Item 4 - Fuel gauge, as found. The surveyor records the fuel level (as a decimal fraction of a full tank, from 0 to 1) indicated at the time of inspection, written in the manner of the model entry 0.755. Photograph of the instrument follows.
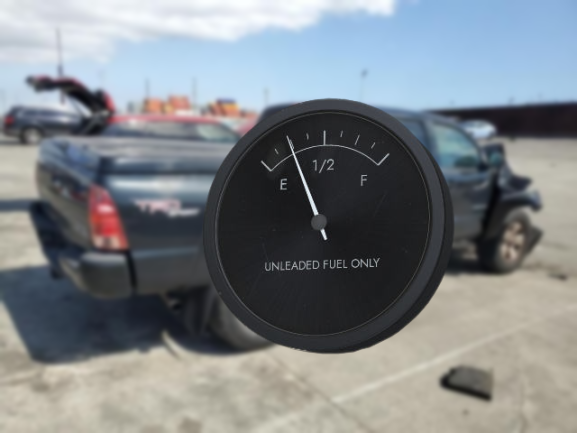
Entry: 0.25
